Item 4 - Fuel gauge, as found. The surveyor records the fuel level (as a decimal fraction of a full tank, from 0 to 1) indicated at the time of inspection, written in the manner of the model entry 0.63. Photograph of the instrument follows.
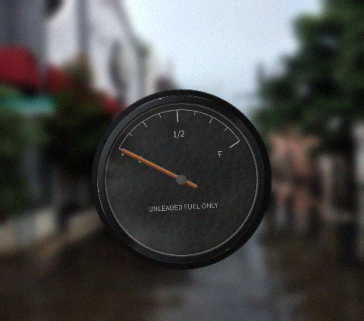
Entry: 0
